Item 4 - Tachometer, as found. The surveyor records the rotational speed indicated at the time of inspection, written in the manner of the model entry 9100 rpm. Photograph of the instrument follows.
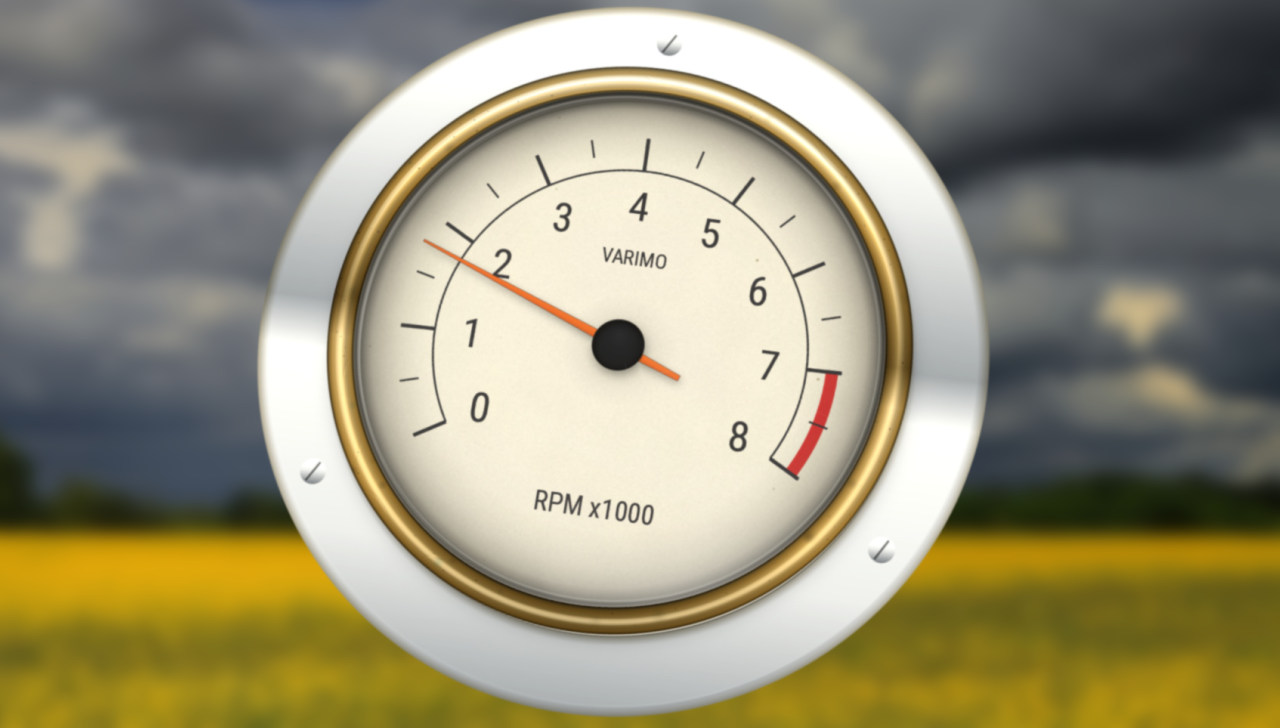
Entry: 1750 rpm
